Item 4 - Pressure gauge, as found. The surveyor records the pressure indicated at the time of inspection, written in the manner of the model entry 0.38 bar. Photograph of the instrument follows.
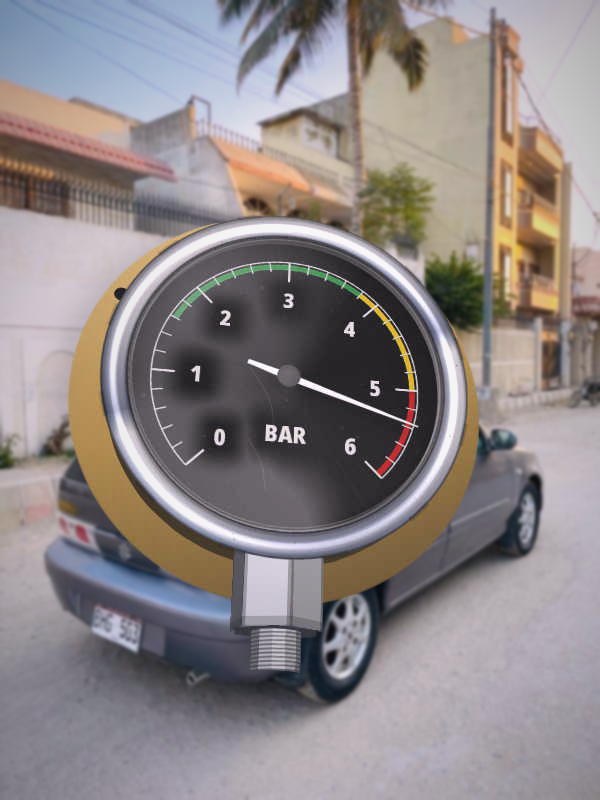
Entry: 5.4 bar
